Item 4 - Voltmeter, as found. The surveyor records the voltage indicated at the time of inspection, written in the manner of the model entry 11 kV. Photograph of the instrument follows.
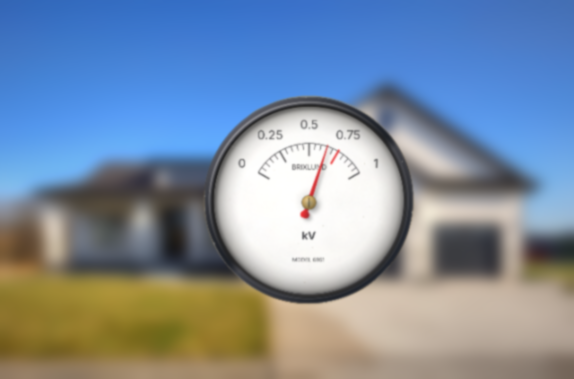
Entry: 0.65 kV
